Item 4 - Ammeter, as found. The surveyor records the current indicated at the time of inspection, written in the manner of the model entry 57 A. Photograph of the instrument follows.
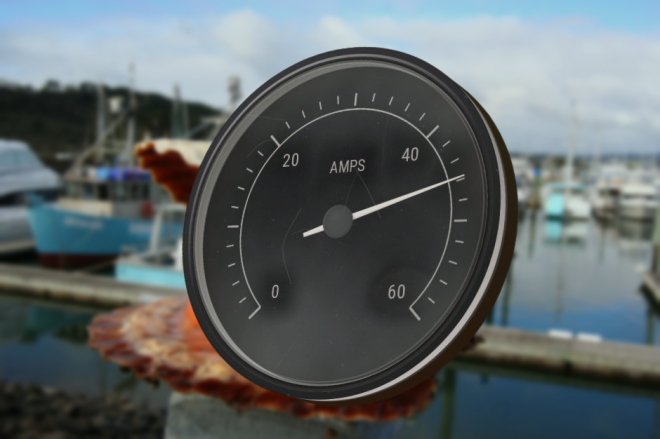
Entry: 46 A
